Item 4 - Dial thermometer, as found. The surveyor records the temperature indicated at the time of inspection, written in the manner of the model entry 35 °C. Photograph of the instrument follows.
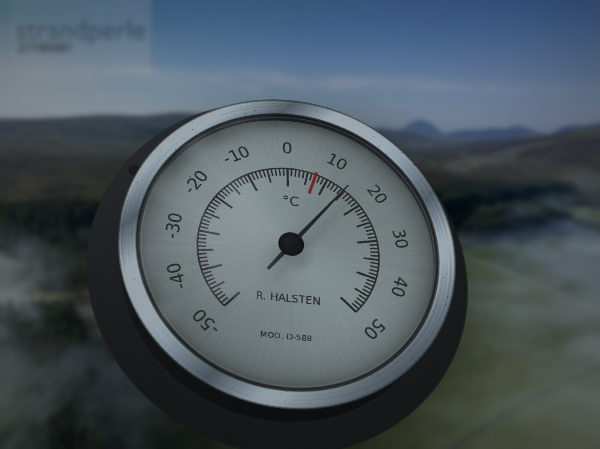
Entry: 15 °C
